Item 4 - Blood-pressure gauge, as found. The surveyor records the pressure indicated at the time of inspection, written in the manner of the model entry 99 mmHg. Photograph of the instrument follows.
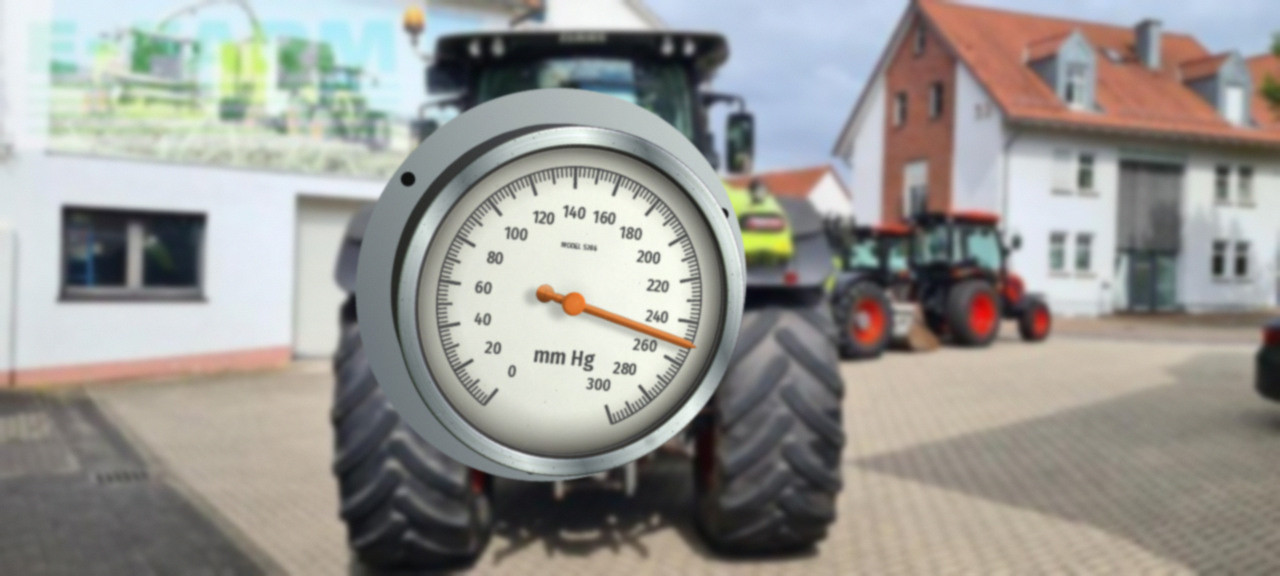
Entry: 250 mmHg
